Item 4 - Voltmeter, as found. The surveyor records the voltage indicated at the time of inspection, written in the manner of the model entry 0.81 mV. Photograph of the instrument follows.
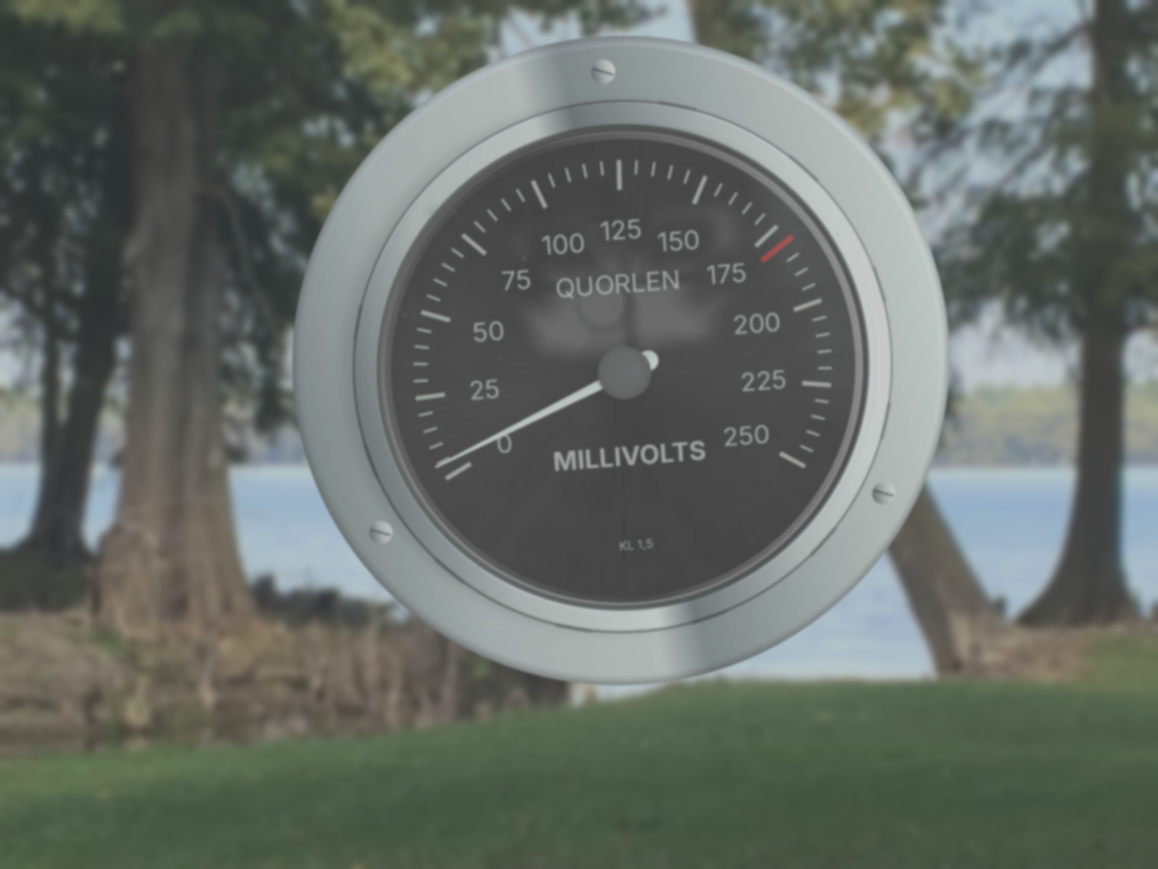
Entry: 5 mV
